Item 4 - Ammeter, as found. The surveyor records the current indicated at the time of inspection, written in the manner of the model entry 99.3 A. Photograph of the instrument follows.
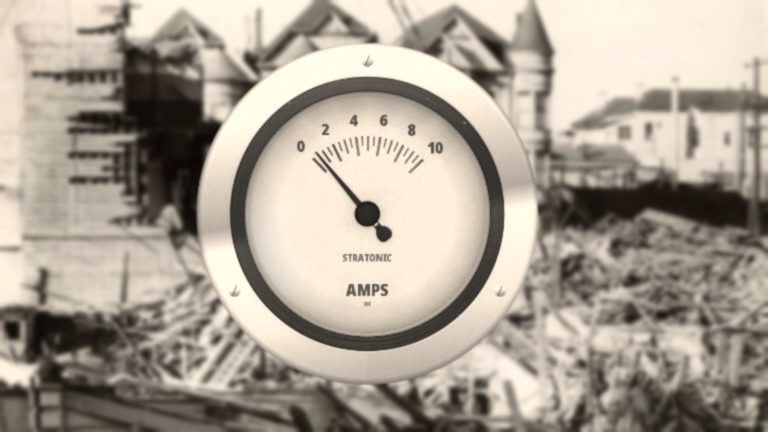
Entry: 0.5 A
